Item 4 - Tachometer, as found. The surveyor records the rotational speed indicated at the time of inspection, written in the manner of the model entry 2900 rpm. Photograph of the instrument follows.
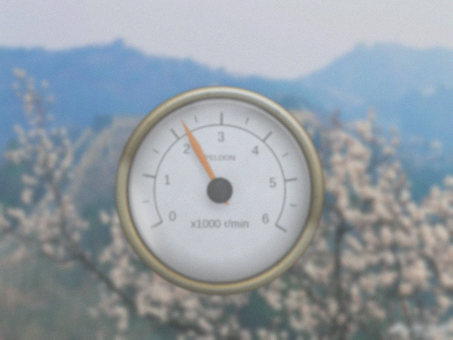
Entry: 2250 rpm
